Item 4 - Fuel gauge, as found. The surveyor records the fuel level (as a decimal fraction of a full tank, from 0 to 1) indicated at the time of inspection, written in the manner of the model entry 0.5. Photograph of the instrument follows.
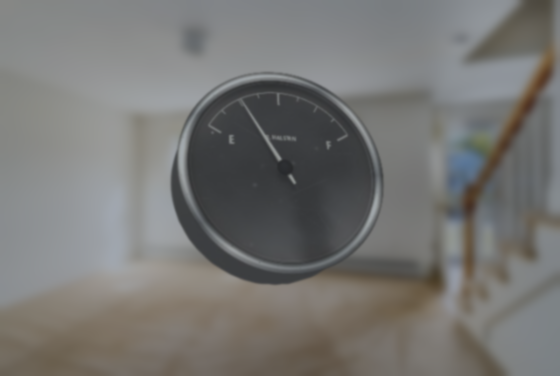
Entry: 0.25
